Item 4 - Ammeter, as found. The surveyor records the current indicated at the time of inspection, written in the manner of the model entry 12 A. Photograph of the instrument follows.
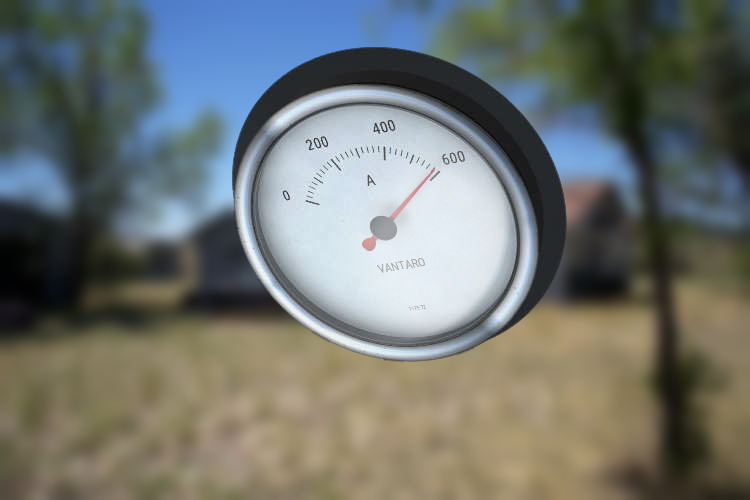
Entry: 580 A
